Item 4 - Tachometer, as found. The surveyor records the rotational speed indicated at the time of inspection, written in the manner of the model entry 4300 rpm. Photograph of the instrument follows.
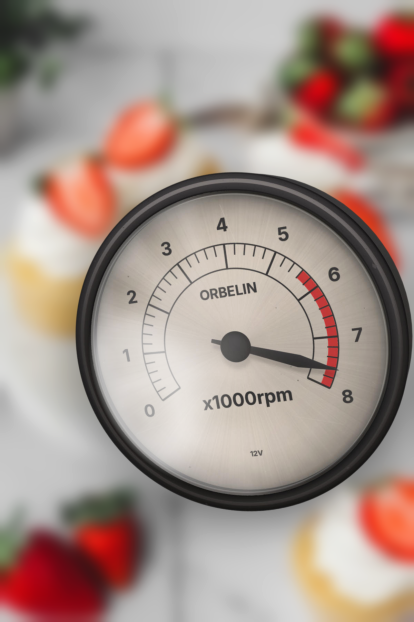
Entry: 7600 rpm
